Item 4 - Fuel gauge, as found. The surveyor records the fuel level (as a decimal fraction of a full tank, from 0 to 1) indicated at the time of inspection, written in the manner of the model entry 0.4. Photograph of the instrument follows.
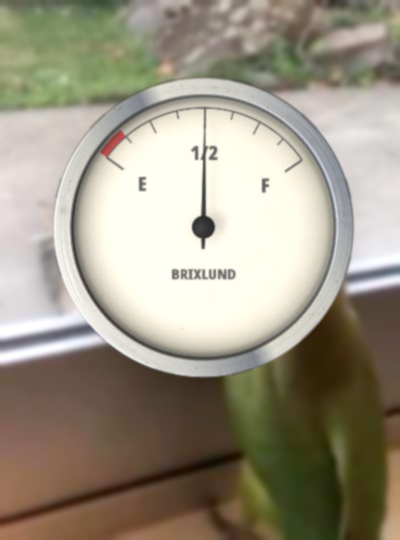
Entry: 0.5
